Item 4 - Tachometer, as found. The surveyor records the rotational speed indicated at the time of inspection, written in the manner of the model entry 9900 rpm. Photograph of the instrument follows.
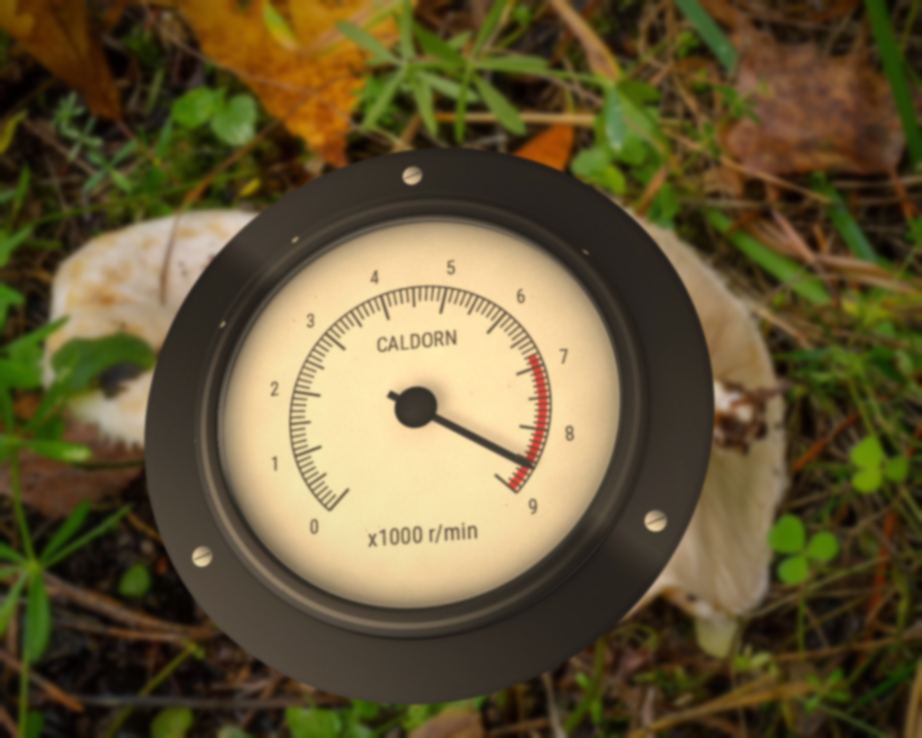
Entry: 8600 rpm
